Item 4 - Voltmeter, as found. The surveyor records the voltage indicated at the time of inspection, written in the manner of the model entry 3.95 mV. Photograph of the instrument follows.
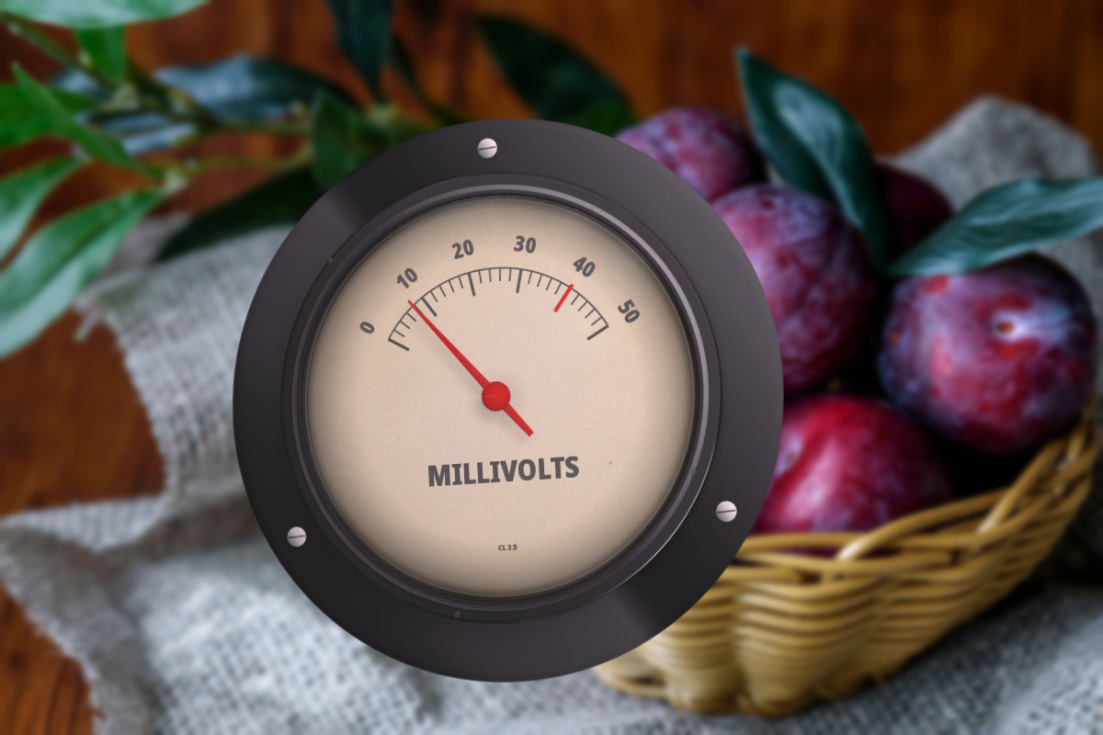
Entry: 8 mV
